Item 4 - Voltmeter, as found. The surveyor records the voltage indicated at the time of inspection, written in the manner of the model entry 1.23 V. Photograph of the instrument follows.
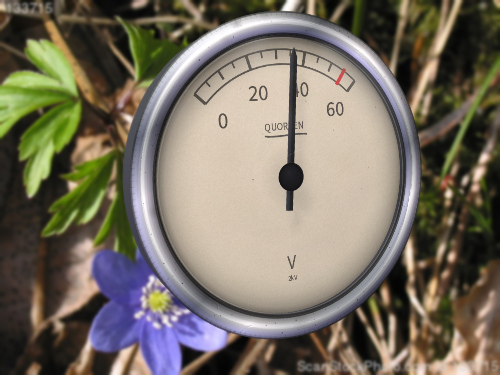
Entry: 35 V
